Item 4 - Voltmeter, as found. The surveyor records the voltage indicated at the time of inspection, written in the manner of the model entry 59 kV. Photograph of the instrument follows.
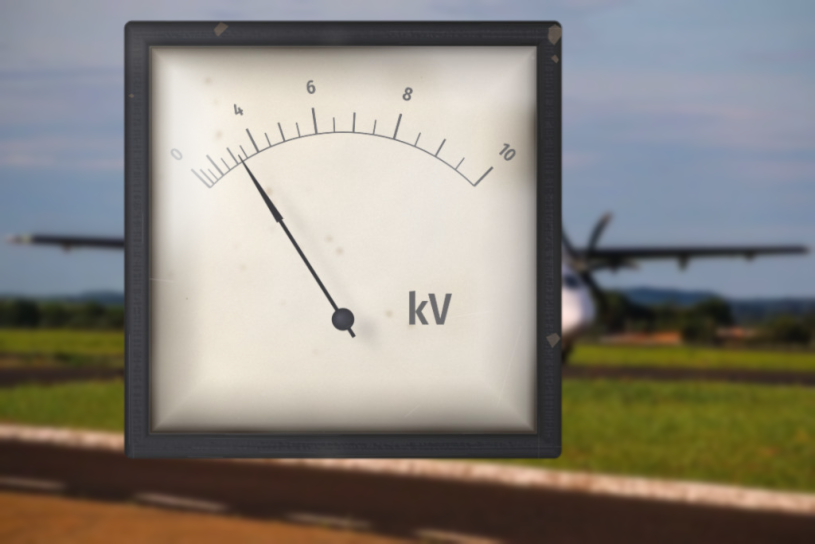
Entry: 3.25 kV
